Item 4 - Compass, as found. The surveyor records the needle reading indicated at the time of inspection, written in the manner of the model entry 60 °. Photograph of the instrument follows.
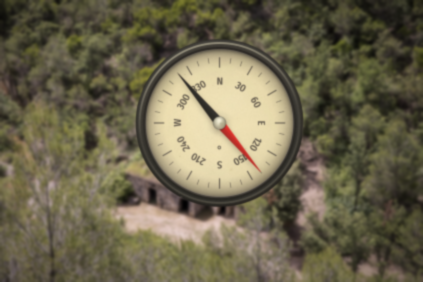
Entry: 140 °
